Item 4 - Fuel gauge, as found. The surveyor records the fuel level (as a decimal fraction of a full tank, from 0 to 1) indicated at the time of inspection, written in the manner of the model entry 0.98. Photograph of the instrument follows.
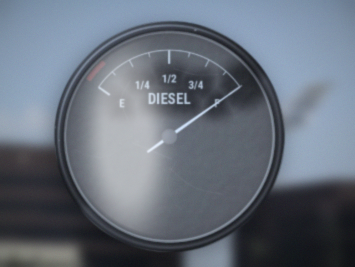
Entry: 1
